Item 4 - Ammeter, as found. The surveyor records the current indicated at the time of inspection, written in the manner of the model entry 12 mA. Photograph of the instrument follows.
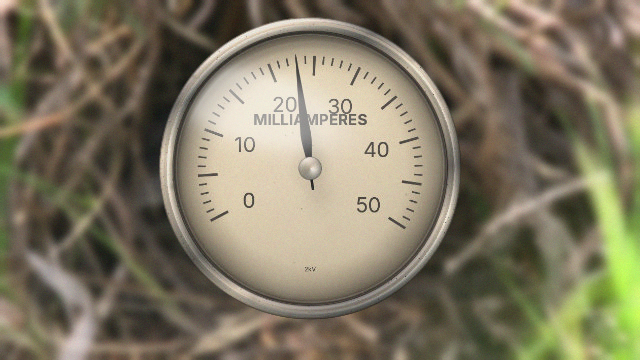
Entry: 23 mA
